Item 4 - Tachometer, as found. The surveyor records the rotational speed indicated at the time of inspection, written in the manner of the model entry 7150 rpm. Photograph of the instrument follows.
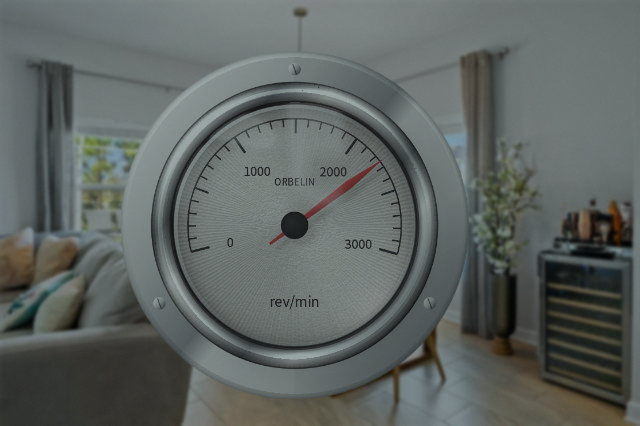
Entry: 2250 rpm
